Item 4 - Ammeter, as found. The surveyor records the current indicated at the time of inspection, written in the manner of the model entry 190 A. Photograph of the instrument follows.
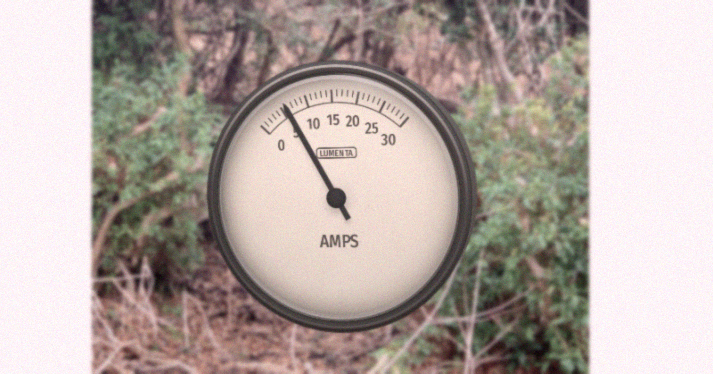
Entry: 6 A
